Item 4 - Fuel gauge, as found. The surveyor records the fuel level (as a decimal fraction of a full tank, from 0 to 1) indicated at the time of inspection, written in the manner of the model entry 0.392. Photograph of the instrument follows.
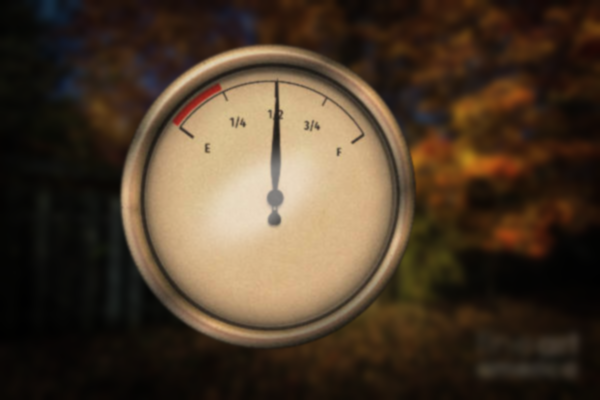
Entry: 0.5
